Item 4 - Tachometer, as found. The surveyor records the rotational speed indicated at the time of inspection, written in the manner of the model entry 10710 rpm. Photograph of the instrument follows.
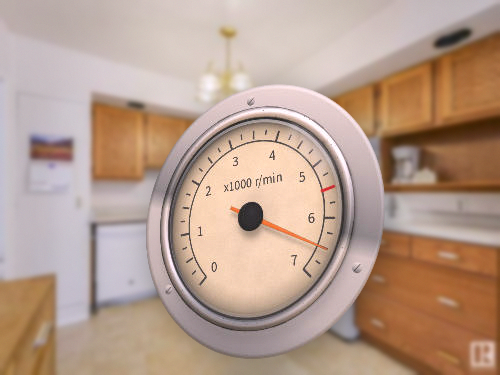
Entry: 6500 rpm
